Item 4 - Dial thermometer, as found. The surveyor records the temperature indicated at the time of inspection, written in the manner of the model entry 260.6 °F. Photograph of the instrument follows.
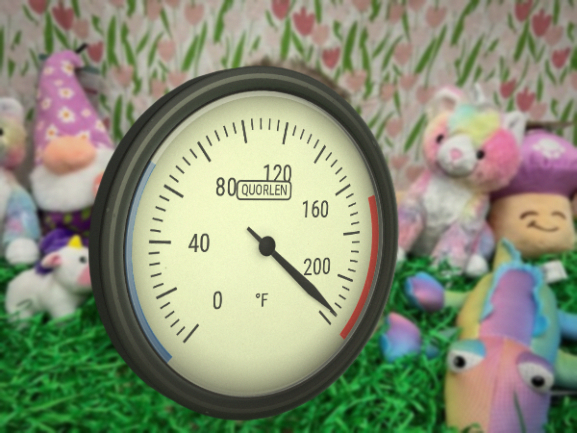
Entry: 216 °F
